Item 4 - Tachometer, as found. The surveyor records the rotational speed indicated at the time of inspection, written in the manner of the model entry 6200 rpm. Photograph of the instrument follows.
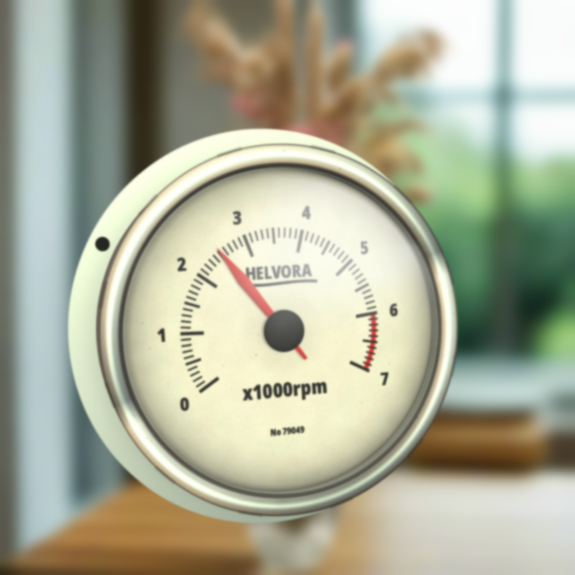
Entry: 2500 rpm
